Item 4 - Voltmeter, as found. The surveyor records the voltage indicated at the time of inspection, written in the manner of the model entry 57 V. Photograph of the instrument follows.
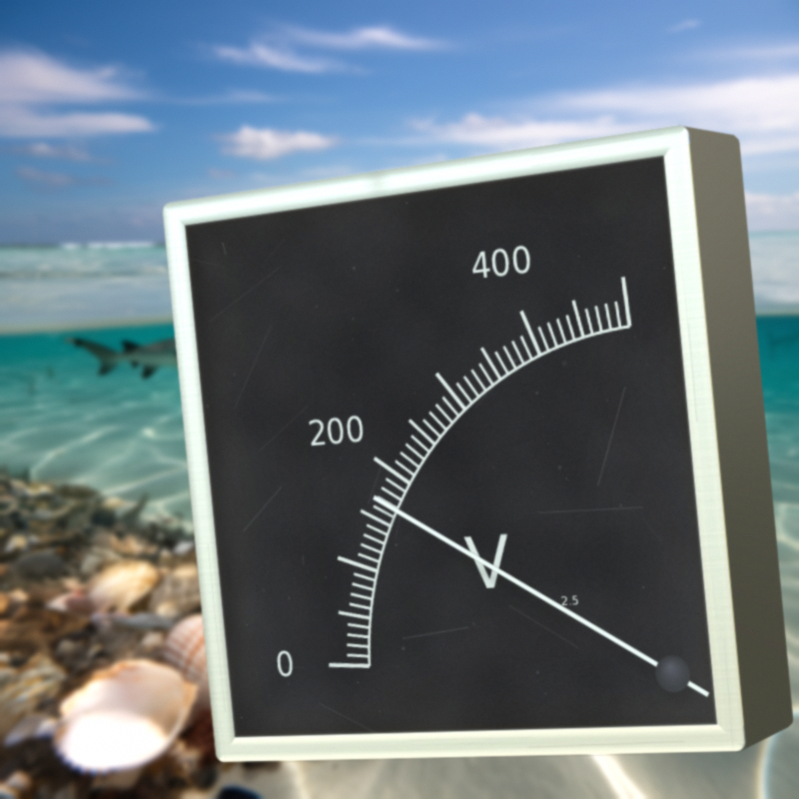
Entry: 170 V
